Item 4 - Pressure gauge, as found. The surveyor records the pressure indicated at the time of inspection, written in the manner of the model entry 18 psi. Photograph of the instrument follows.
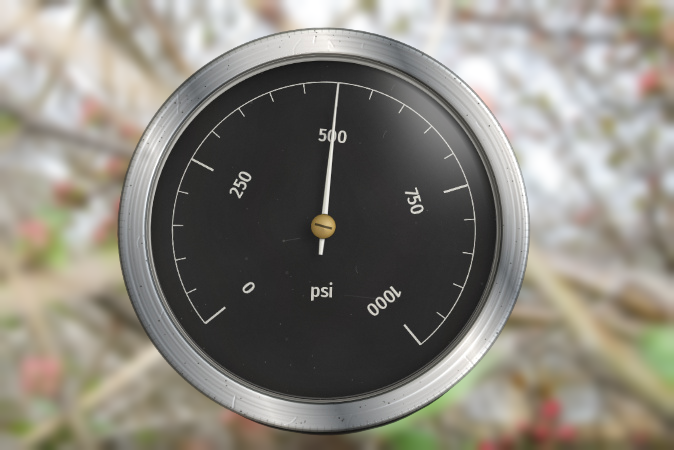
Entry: 500 psi
